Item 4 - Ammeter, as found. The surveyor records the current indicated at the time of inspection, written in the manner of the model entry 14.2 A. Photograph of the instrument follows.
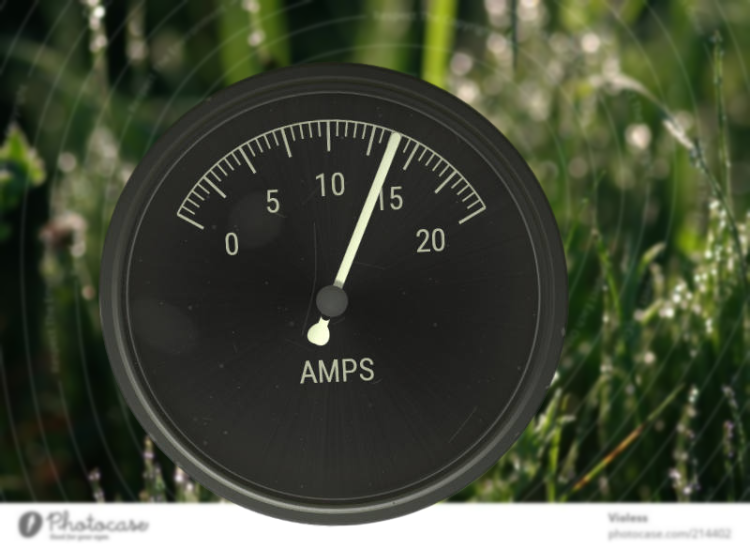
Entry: 13.75 A
